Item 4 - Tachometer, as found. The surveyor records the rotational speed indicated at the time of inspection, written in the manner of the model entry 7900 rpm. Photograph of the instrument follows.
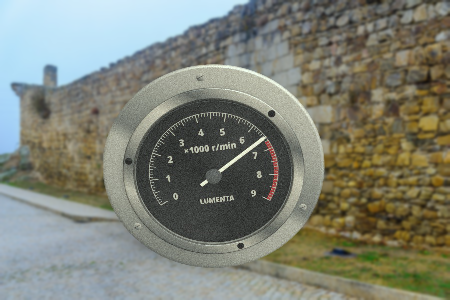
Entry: 6500 rpm
